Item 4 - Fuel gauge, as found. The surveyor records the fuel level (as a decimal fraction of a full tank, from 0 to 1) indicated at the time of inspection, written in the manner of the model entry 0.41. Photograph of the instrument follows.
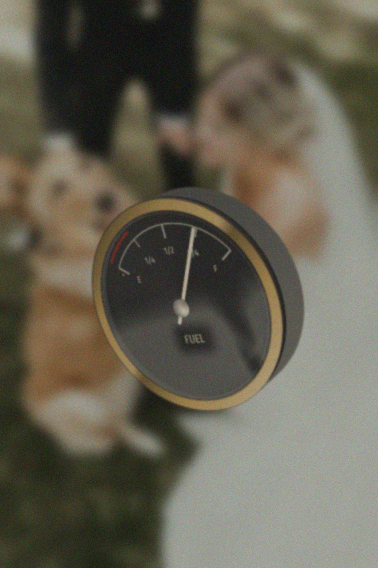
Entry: 0.75
